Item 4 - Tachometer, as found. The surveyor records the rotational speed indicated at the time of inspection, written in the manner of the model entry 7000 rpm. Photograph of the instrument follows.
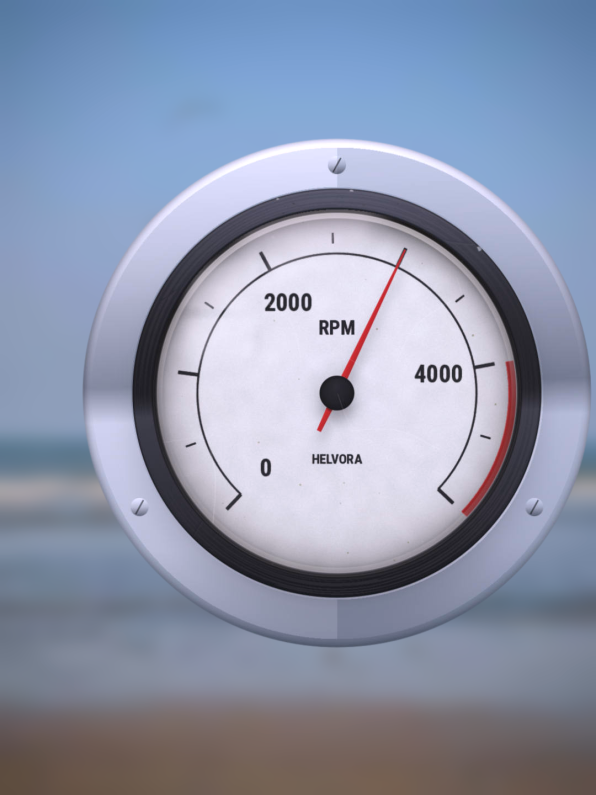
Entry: 3000 rpm
